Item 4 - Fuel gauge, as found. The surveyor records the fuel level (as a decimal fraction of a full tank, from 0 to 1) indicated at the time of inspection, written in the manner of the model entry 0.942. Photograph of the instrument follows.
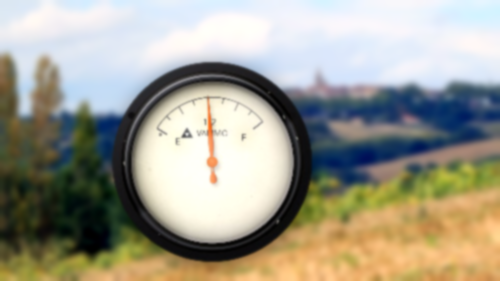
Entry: 0.5
